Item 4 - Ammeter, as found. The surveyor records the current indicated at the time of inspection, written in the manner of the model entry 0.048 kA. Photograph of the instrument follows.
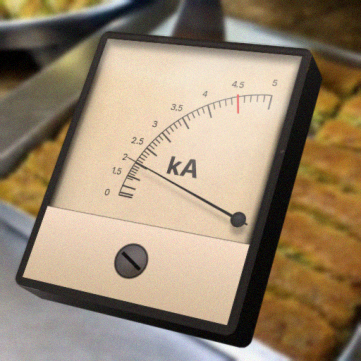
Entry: 2 kA
